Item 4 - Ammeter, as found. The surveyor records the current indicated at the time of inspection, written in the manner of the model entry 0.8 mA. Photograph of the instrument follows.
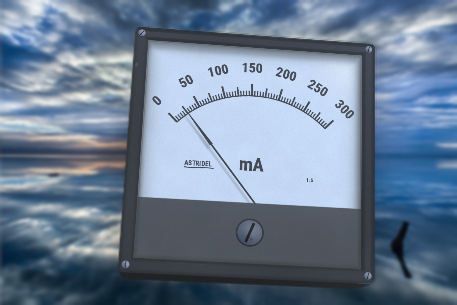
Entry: 25 mA
